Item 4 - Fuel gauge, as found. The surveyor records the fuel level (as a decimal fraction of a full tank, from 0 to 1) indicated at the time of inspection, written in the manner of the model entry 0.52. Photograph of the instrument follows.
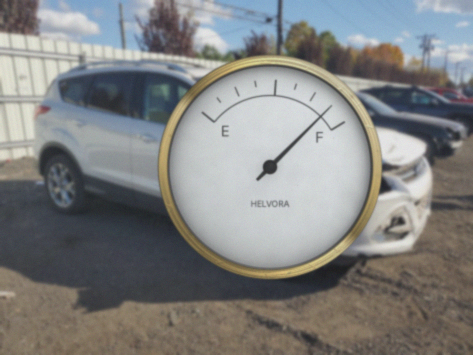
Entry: 0.875
